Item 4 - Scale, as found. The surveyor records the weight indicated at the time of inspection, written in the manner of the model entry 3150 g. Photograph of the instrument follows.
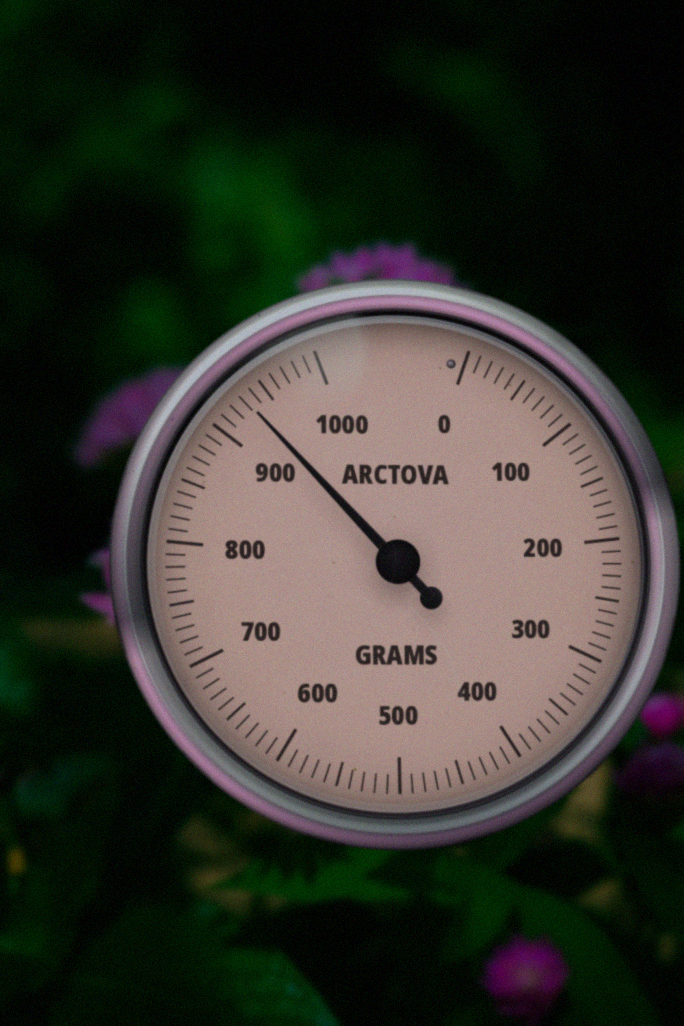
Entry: 930 g
